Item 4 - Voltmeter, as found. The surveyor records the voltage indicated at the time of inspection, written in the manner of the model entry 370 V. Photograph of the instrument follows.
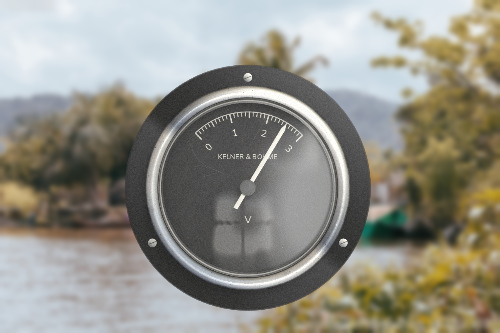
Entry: 2.5 V
